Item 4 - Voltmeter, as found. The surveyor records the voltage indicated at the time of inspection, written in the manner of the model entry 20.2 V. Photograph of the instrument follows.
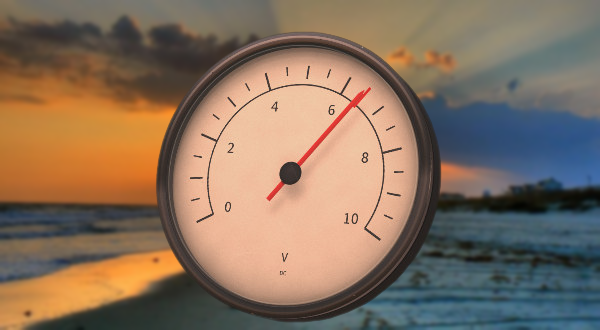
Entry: 6.5 V
